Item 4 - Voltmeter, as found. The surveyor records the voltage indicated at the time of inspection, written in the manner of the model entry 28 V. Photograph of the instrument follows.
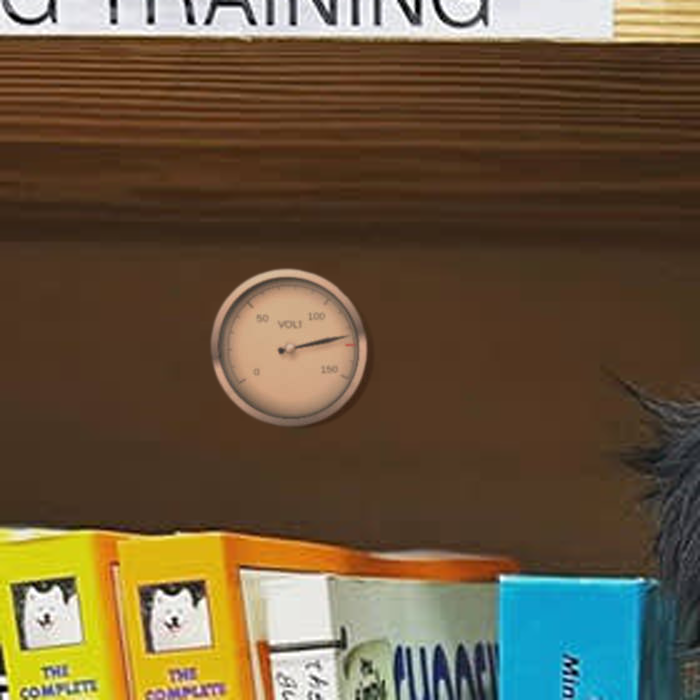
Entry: 125 V
